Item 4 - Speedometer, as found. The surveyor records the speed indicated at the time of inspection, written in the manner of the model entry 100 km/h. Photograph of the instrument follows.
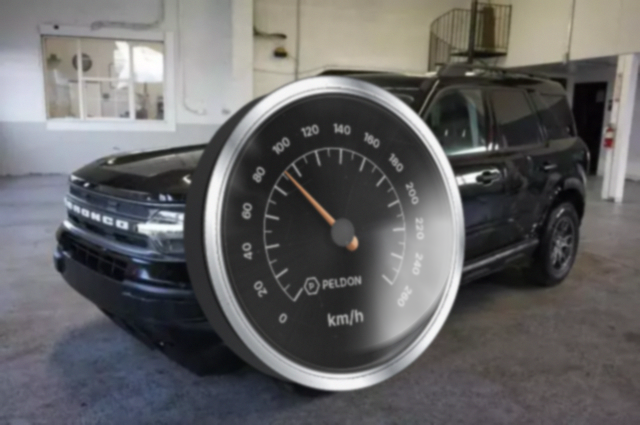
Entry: 90 km/h
